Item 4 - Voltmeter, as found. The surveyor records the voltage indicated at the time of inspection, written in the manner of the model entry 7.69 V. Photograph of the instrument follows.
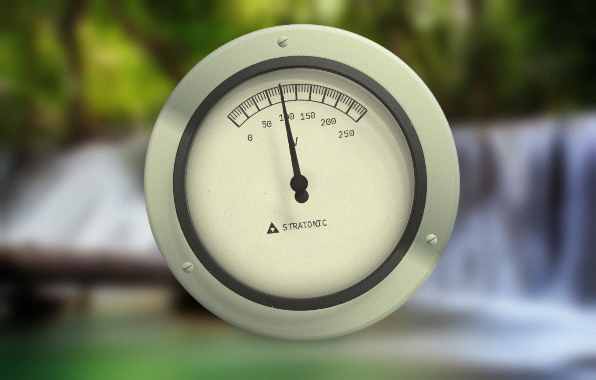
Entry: 100 V
